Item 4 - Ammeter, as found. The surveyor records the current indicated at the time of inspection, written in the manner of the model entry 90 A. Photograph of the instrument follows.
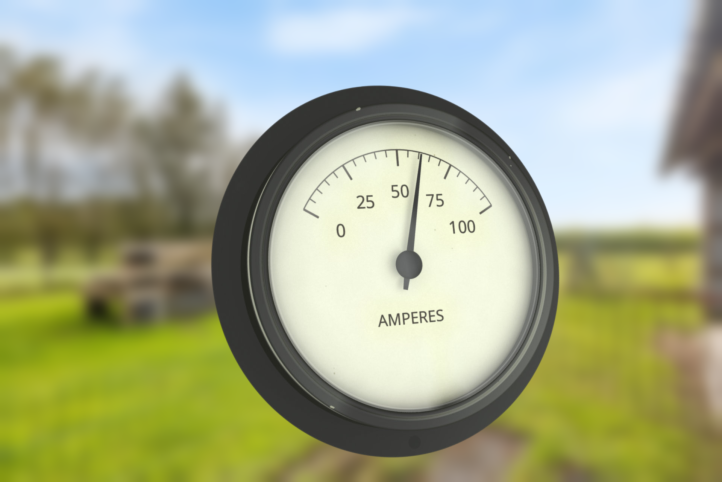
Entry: 60 A
